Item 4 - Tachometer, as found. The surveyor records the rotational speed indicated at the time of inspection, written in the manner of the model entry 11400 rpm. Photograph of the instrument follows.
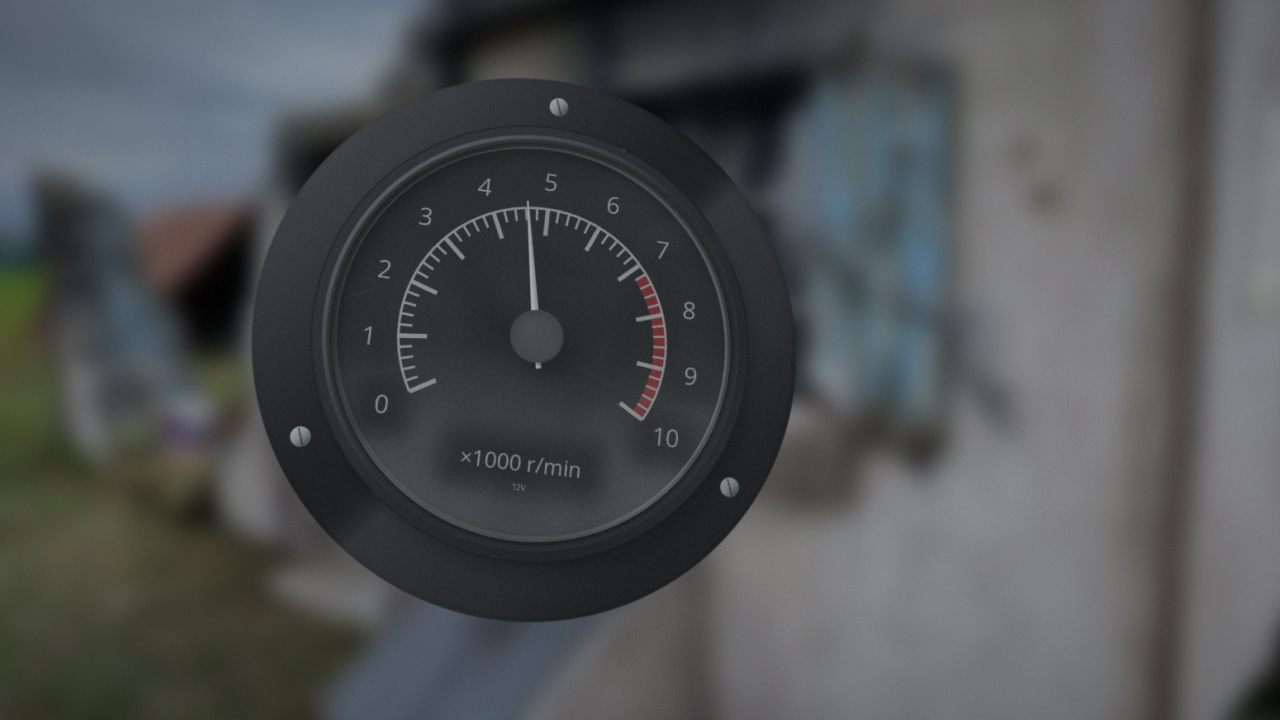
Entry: 4600 rpm
